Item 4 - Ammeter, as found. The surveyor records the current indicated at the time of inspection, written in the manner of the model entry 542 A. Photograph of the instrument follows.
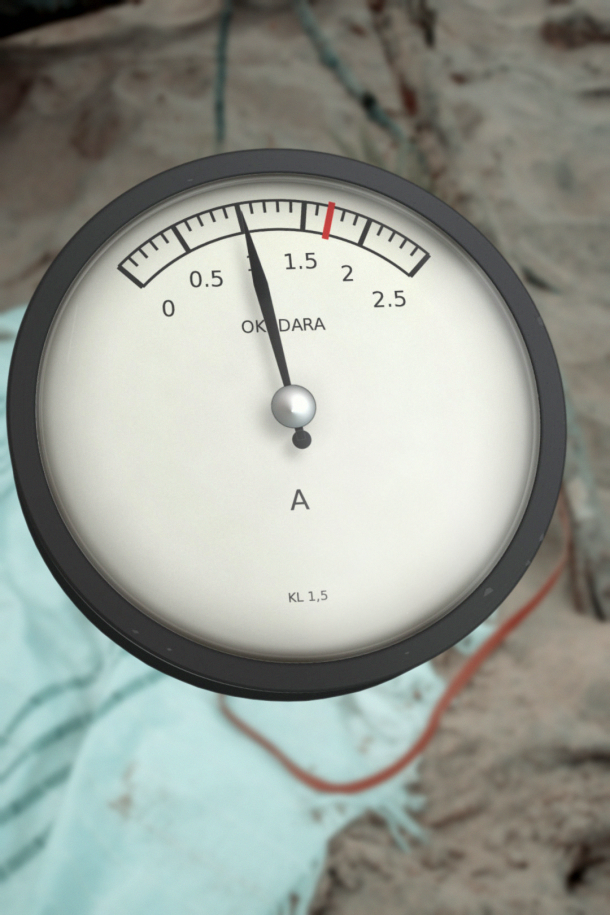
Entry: 1 A
